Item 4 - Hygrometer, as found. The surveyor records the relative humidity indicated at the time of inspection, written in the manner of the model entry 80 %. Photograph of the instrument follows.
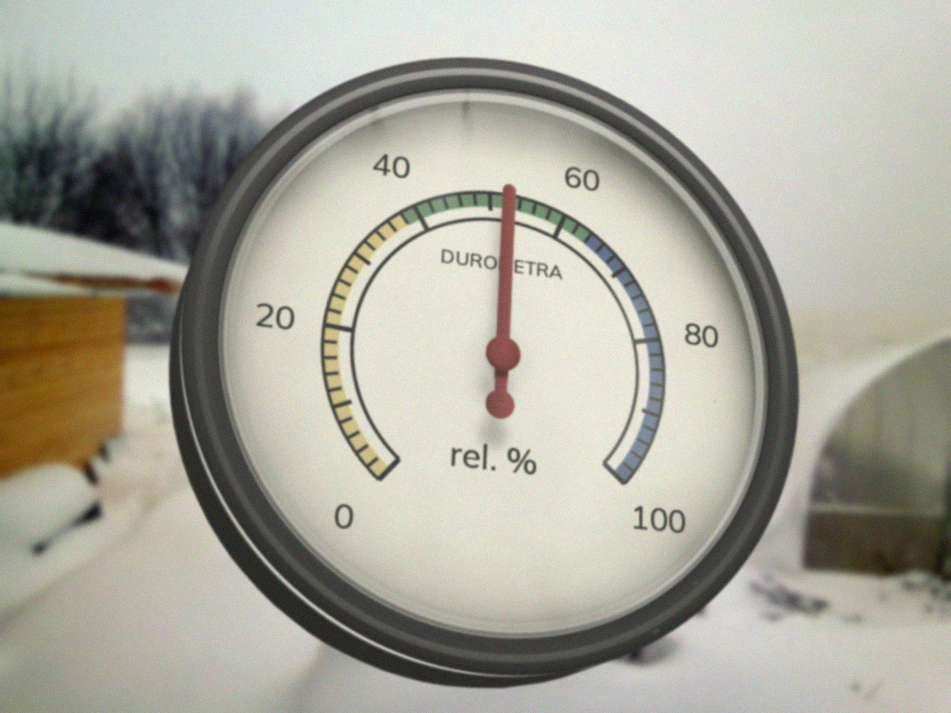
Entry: 52 %
